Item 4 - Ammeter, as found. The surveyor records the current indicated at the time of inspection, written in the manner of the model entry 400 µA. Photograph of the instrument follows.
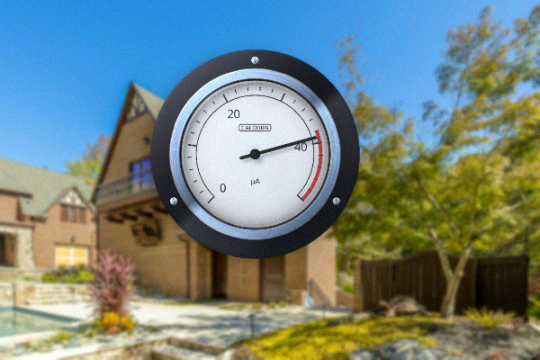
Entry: 39 µA
